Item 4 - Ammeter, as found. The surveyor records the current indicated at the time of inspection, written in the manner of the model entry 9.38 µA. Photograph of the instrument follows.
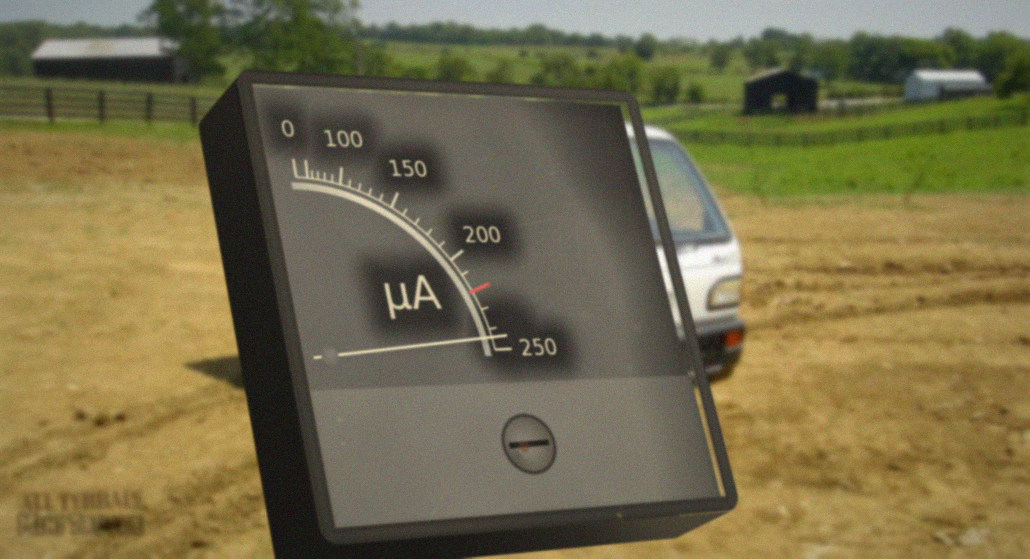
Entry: 245 µA
